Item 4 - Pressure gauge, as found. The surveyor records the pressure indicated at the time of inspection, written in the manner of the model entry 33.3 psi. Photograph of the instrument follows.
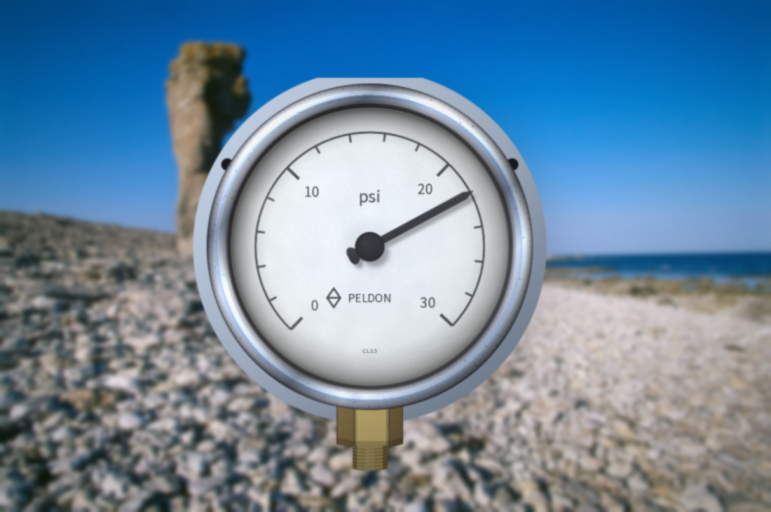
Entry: 22 psi
